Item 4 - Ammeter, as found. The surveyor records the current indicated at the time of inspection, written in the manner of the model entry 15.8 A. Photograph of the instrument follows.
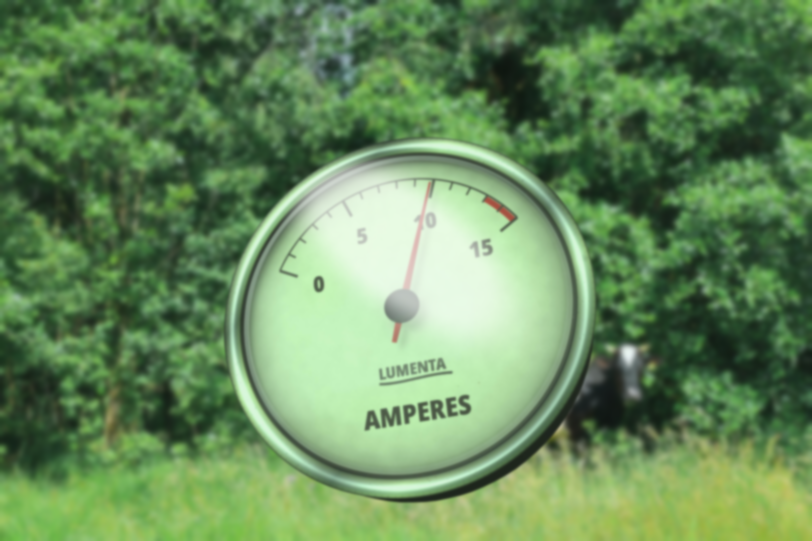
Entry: 10 A
